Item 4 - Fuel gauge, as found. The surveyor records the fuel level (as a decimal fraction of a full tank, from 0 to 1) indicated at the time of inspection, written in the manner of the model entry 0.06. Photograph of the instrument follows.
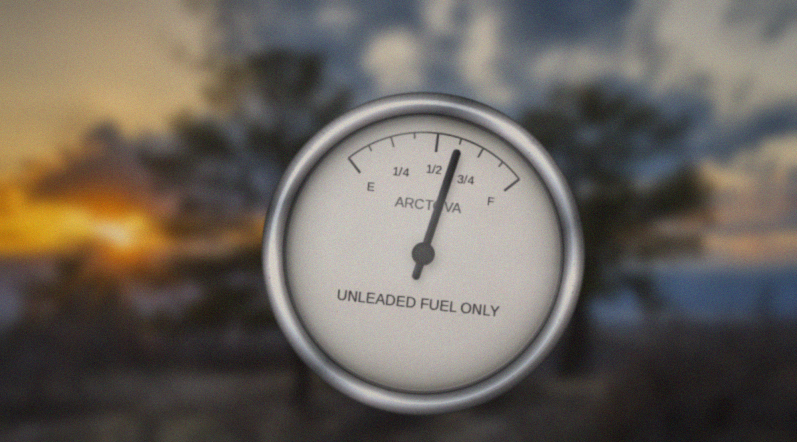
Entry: 0.625
